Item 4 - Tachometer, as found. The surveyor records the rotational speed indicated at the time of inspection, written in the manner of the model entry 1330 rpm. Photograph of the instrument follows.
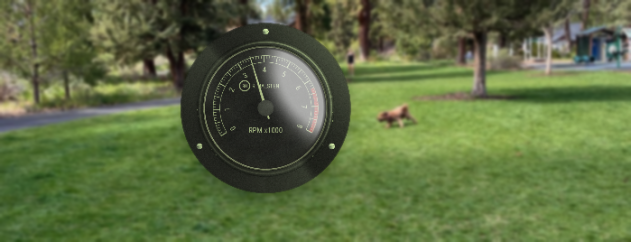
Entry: 3500 rpm
